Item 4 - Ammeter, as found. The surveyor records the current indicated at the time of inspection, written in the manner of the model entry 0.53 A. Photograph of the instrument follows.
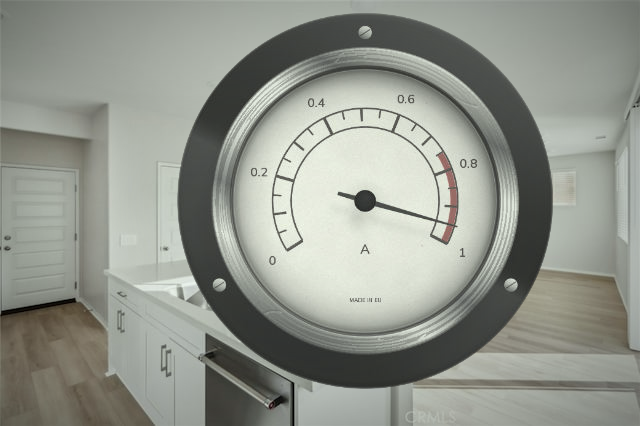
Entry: 0.95 A
